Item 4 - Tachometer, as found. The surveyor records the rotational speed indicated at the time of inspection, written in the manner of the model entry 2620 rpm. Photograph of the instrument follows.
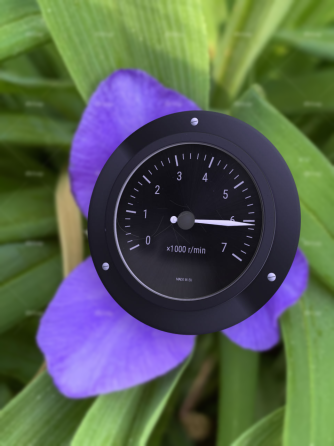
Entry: 6100 rpm
